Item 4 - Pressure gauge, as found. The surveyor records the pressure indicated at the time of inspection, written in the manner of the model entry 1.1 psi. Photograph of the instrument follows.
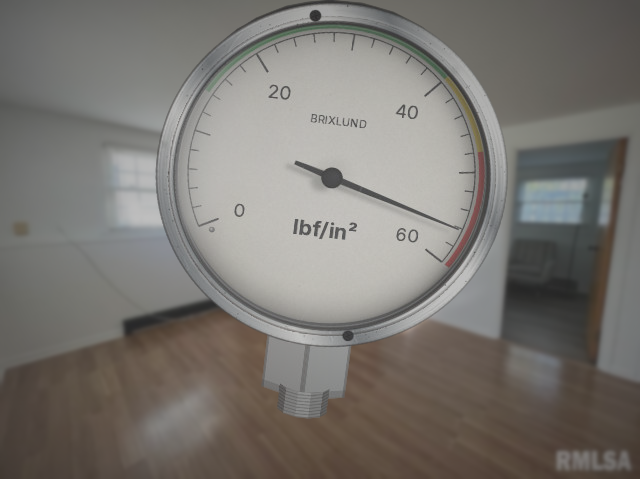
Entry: 56 psi
